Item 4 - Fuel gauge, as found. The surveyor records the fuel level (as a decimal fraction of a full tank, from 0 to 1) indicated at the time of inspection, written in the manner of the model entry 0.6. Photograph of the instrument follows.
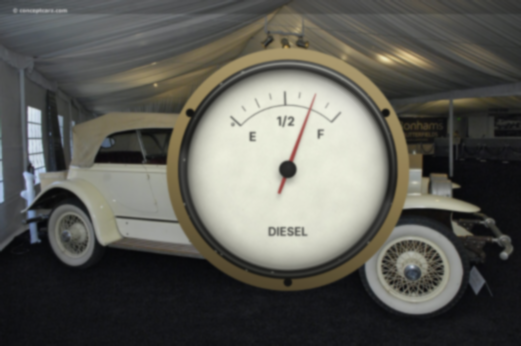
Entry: 0.75
